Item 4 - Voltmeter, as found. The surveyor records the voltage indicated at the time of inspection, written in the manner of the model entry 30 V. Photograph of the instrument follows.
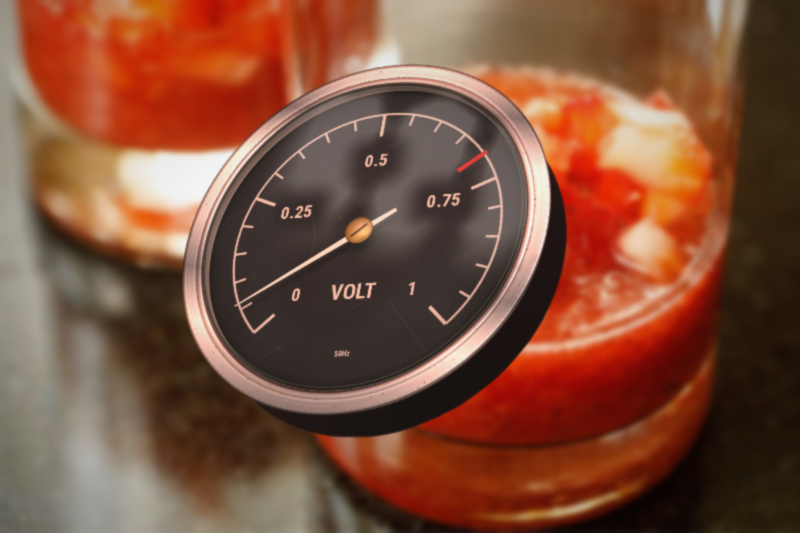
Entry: 0.05 V
